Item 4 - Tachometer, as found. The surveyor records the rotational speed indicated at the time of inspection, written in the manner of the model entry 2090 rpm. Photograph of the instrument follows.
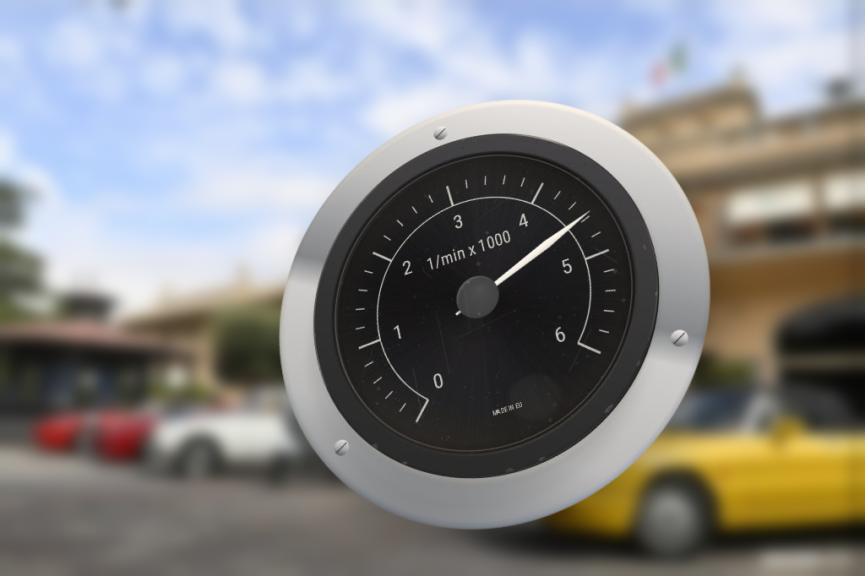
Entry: 4600 rpm
